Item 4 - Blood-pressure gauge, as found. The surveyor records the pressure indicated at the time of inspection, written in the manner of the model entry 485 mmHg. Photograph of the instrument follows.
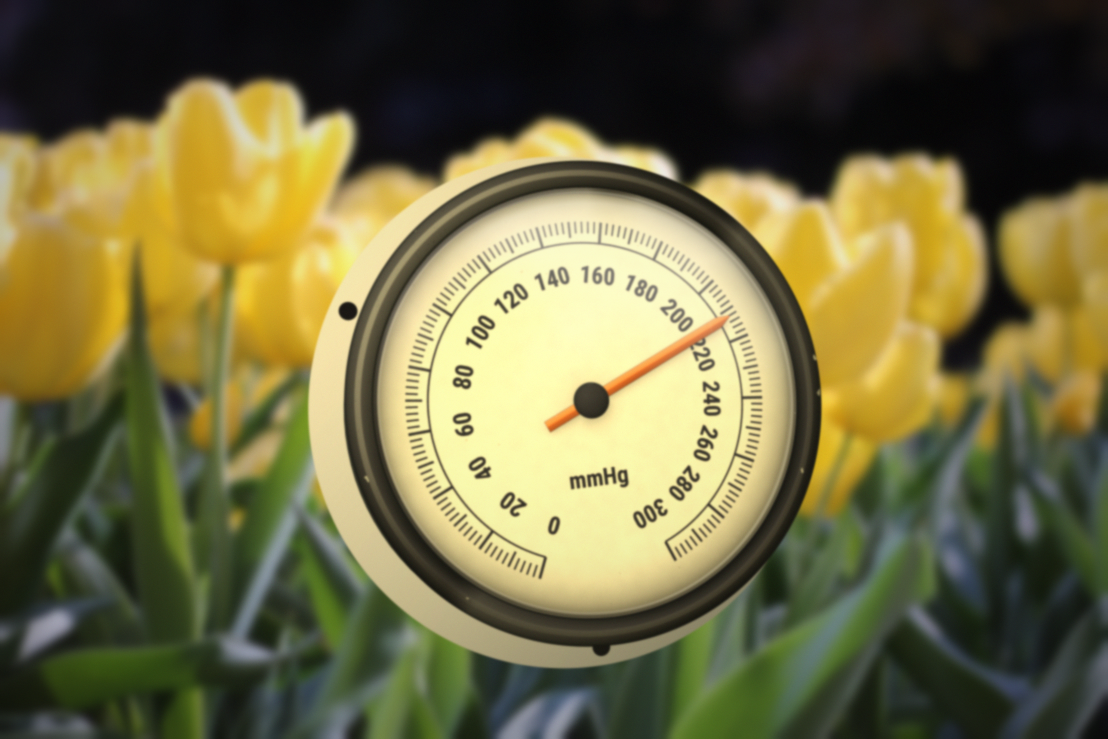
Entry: 212 mmHg
